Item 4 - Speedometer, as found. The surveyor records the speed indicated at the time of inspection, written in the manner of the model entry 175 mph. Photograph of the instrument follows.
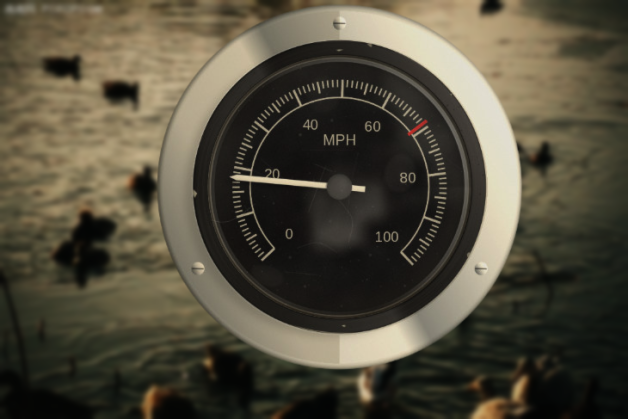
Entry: 18 mph
